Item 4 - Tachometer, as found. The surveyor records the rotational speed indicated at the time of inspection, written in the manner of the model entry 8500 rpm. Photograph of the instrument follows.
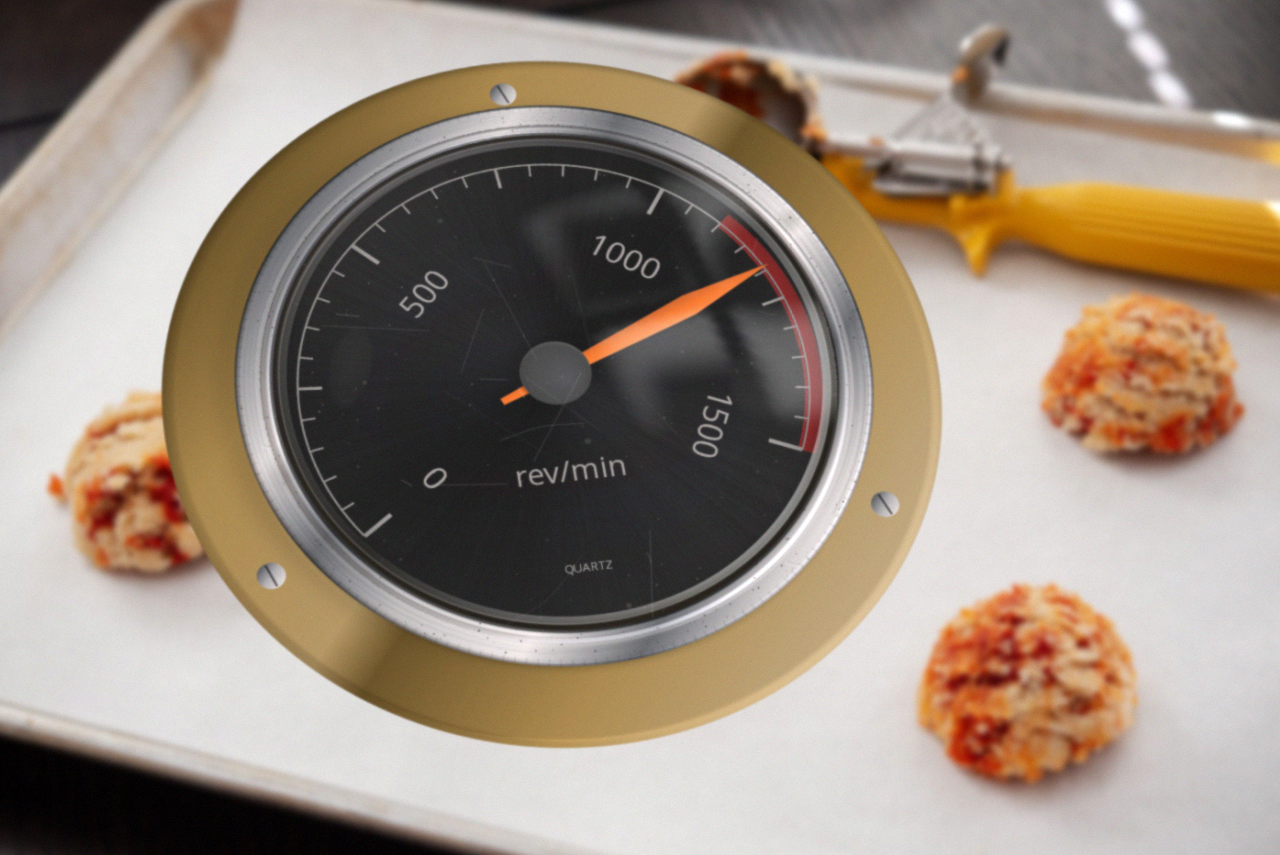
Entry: 1200 rpm
